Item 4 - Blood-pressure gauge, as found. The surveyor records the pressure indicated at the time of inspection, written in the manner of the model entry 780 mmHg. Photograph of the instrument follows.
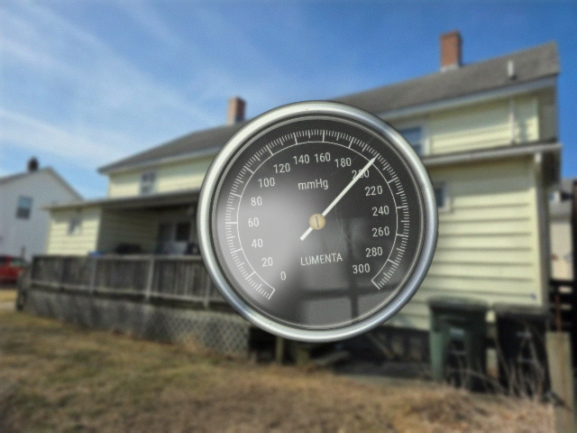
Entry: 200 mmHg
